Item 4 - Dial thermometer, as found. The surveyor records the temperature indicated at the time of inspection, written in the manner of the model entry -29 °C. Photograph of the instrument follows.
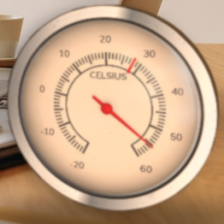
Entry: 55 °C
